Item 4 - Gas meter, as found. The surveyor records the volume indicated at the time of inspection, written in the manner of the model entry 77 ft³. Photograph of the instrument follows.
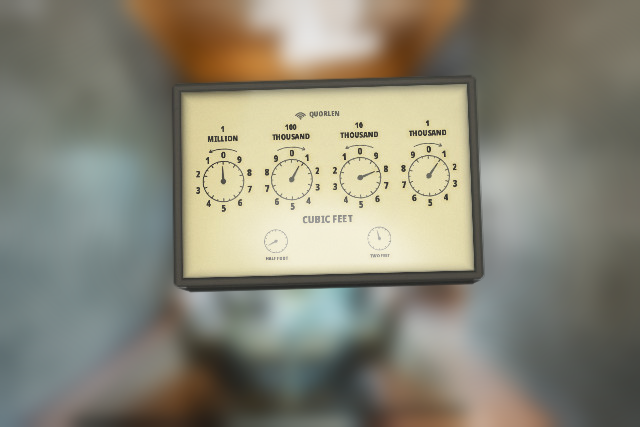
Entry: 8100 ft³
